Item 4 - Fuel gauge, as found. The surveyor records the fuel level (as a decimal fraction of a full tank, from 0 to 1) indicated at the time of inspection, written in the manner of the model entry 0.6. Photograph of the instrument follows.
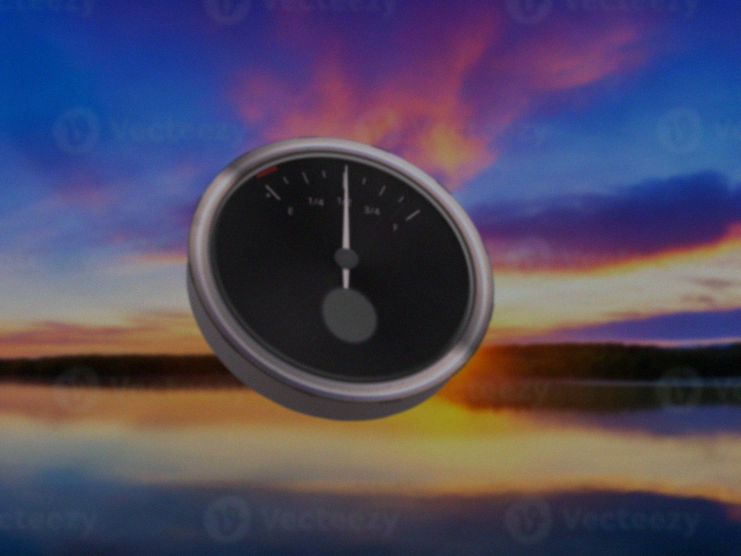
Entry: 0.5
